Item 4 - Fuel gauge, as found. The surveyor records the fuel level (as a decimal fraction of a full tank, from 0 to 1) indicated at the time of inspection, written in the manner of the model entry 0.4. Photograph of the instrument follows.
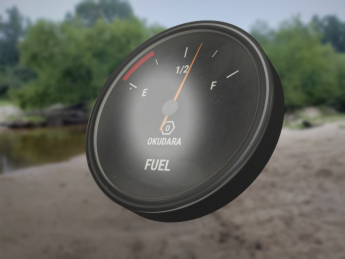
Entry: 0.625
